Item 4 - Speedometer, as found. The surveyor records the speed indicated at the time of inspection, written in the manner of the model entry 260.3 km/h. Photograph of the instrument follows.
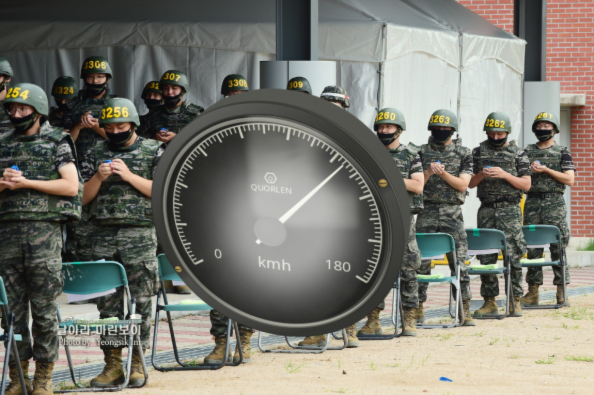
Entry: 124 km/h
